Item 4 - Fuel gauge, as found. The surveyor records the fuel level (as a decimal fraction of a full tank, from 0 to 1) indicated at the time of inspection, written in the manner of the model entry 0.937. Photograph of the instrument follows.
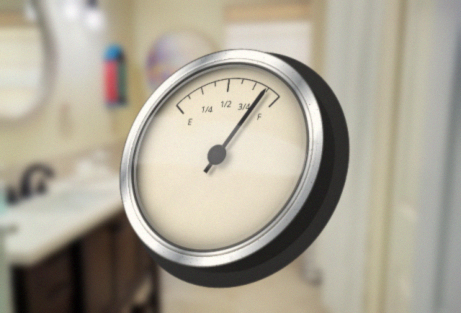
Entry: 0.875
